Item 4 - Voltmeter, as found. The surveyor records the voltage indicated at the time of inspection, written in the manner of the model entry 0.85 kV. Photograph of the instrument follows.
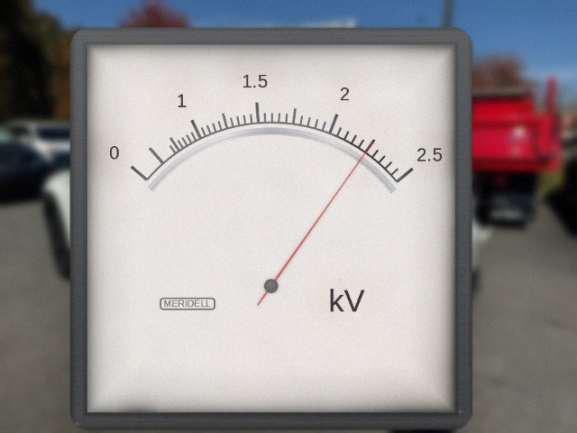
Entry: 2.25 kV
